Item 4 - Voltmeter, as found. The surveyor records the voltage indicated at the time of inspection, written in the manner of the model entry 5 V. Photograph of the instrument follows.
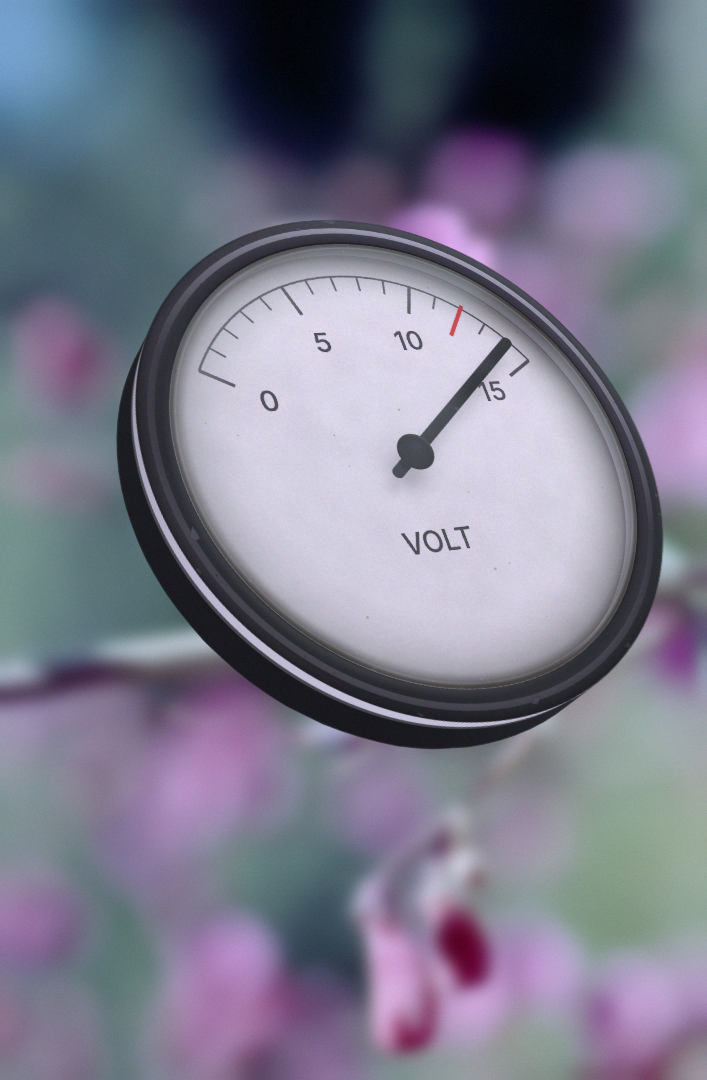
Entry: 14 V
